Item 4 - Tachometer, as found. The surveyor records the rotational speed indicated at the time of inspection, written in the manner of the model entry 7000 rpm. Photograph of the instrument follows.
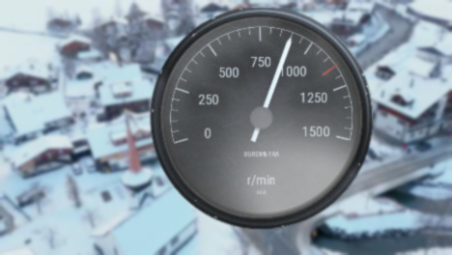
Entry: 900 rpm
